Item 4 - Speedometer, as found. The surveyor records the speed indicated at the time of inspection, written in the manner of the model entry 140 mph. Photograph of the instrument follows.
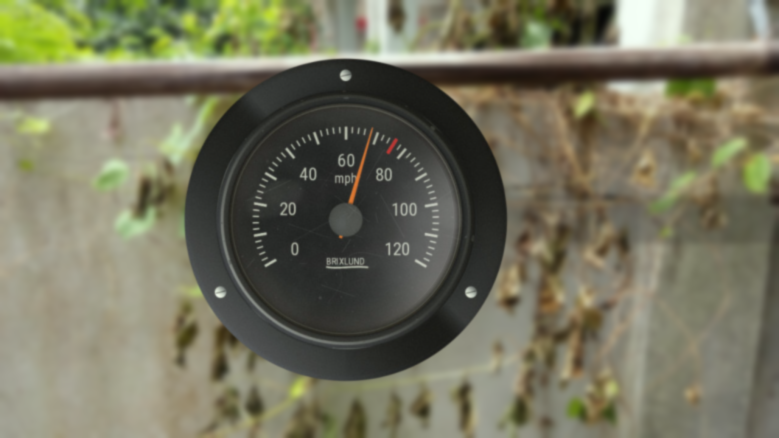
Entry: 68 mph
